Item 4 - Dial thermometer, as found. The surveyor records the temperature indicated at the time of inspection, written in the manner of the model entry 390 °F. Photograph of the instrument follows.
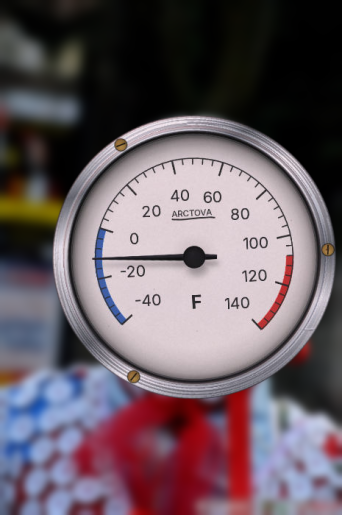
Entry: -12 °F
